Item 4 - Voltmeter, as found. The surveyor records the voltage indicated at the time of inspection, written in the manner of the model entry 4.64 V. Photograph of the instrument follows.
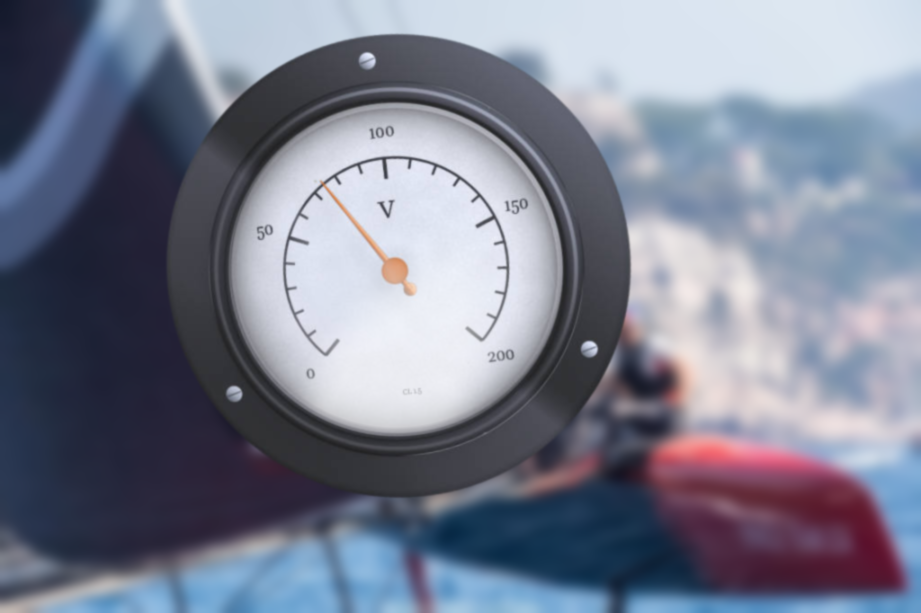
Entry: 75 V
